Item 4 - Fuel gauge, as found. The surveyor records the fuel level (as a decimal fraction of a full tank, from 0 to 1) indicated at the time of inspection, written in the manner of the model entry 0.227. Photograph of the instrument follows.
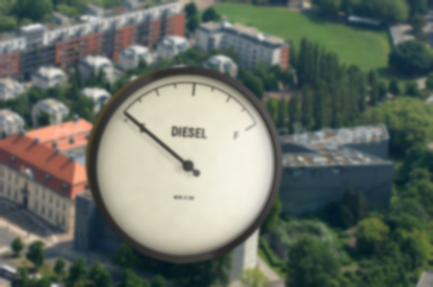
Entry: 0
